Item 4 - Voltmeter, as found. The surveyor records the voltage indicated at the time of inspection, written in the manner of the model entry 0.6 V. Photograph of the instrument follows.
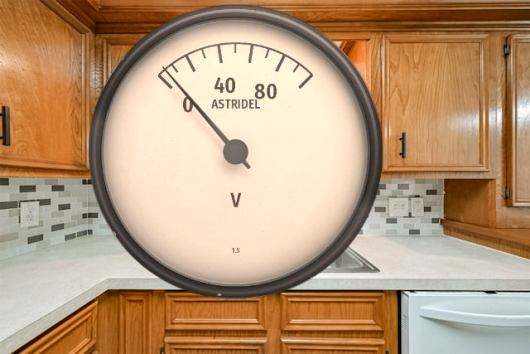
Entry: 5 V
